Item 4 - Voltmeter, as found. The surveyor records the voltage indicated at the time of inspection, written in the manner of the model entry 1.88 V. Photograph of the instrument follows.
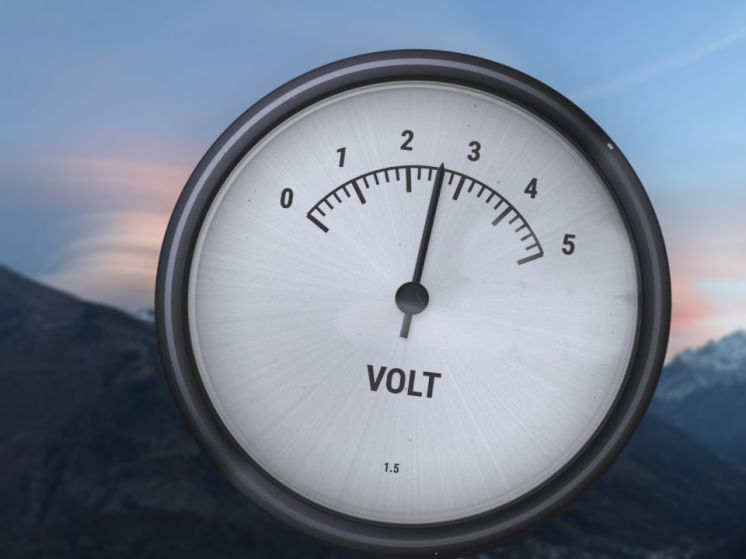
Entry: 2.6 V
